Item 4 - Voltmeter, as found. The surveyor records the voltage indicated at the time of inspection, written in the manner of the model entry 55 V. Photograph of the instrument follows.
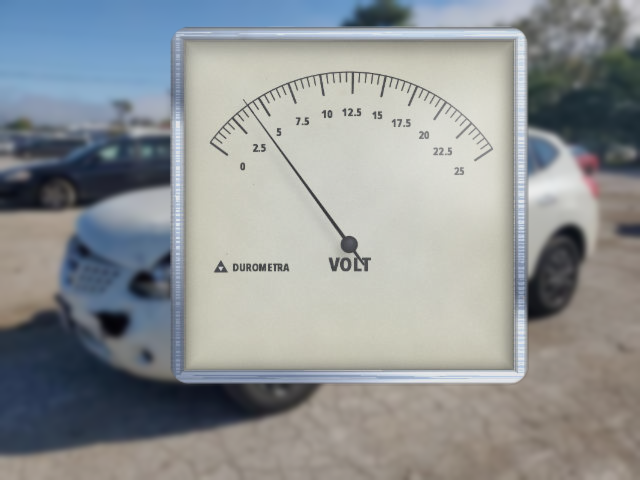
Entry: 4 V
